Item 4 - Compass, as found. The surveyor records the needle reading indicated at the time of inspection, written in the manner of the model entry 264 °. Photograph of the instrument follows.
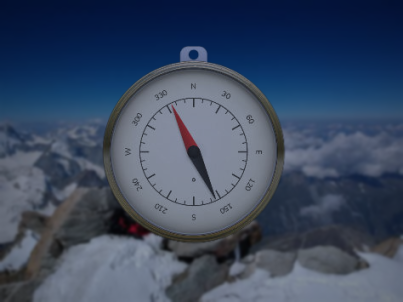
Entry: 335 °
